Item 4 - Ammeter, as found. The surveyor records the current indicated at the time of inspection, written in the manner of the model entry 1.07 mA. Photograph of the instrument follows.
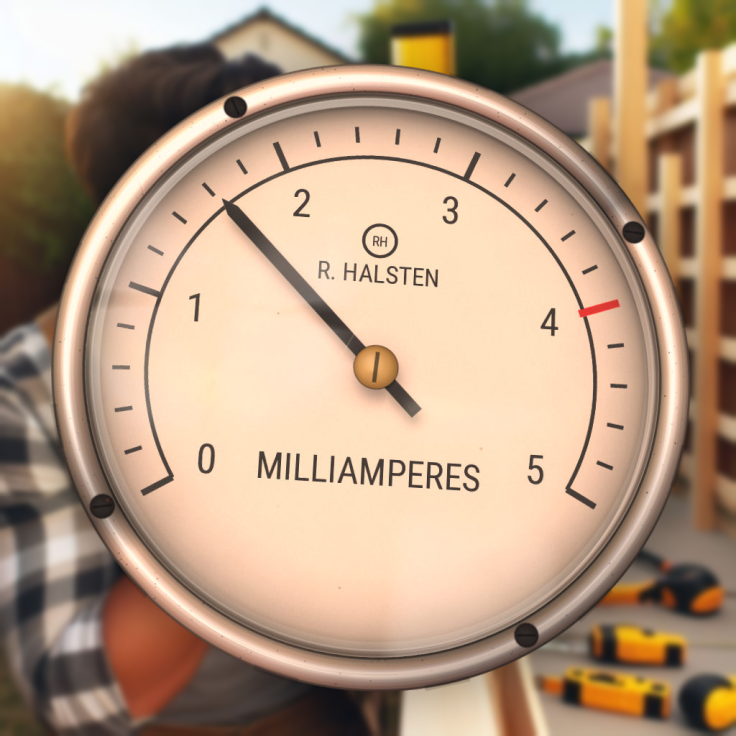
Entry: 1.6 mA
